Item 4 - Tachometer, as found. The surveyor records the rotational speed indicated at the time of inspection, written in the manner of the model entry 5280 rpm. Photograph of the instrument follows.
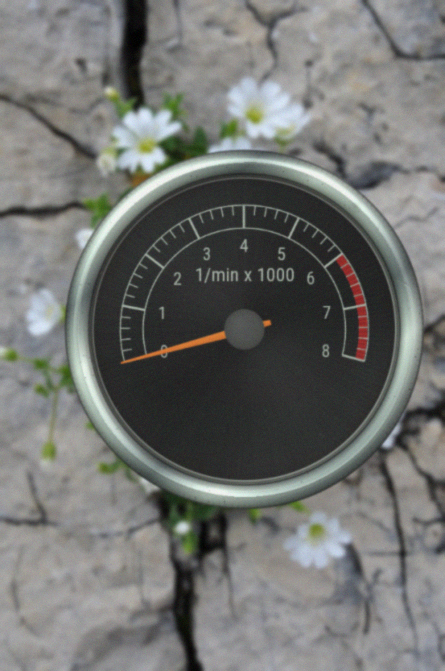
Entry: 0 rpm
